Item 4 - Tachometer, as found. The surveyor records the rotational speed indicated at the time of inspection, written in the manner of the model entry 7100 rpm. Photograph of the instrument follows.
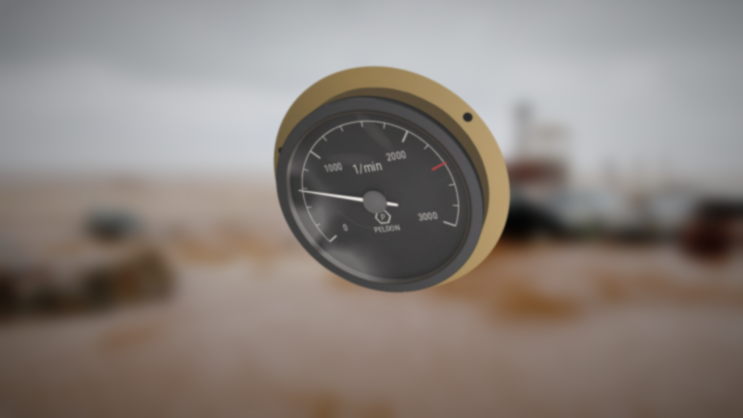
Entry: 600 rpm
